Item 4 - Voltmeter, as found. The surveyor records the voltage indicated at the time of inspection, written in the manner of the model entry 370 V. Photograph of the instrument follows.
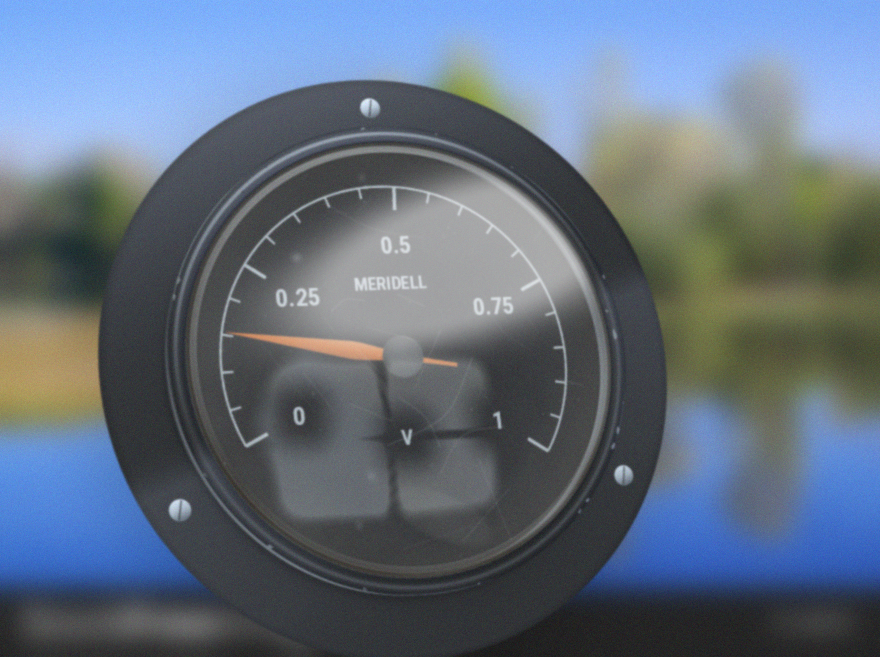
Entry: 0.15 V
